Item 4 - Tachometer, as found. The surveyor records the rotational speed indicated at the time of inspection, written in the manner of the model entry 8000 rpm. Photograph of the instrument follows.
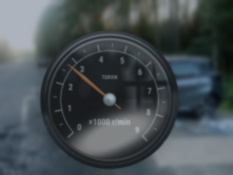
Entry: 2750 rpm
